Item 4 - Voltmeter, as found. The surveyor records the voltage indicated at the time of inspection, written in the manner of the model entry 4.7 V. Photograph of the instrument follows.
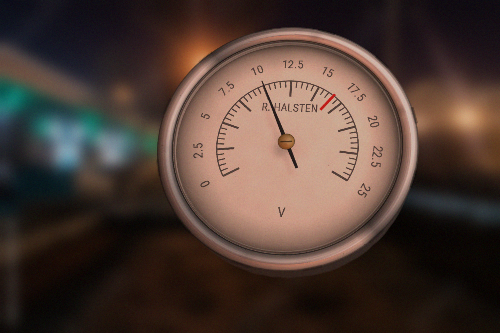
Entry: 10 V
